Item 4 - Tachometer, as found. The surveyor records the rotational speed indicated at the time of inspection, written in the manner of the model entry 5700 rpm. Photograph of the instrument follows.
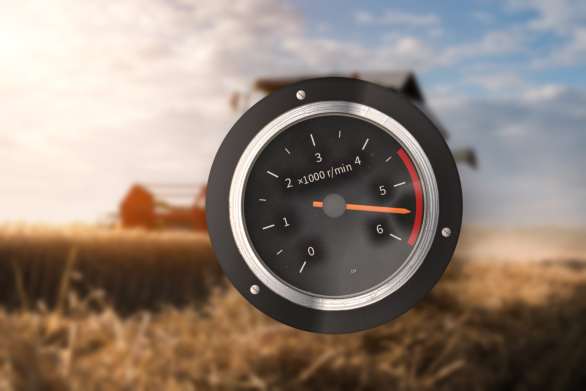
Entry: 5500 rpm
